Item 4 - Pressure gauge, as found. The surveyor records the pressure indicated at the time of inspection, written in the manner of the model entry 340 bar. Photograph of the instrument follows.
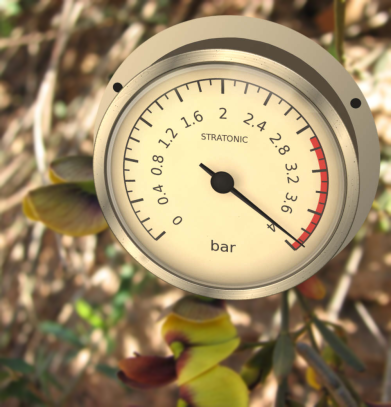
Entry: 3.9 bar
